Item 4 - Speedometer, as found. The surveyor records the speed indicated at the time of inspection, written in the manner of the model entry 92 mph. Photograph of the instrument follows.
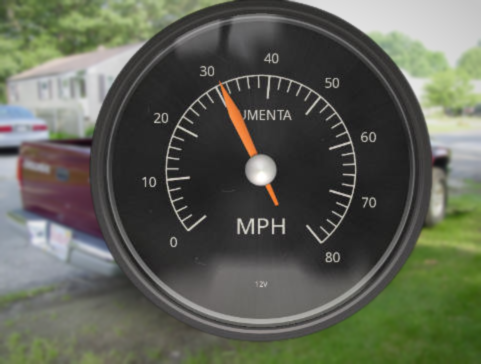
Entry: 31 mph
